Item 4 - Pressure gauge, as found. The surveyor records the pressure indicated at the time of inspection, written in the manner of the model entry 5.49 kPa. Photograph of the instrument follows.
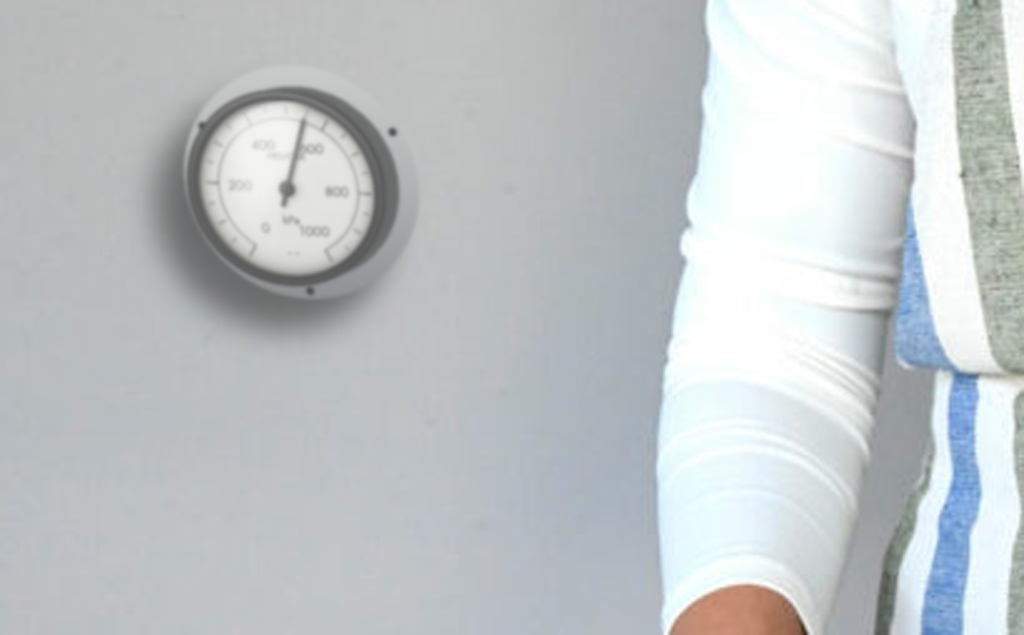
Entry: 550 kPa
